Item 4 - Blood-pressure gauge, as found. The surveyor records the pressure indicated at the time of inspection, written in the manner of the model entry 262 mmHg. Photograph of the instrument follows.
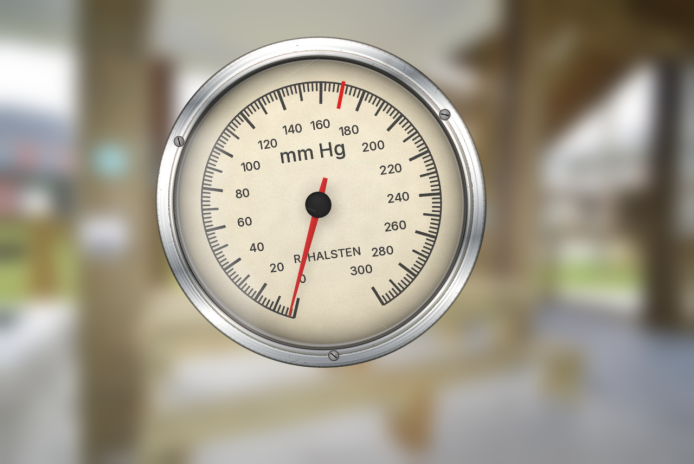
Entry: 2 mmHg
